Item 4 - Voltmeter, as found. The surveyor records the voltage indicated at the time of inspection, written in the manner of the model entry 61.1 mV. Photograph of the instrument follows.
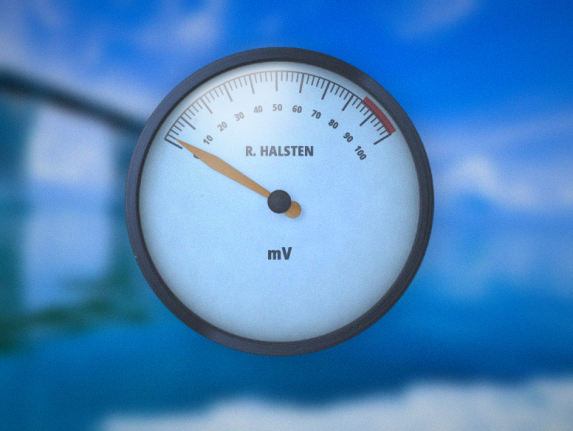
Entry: 2 mV
